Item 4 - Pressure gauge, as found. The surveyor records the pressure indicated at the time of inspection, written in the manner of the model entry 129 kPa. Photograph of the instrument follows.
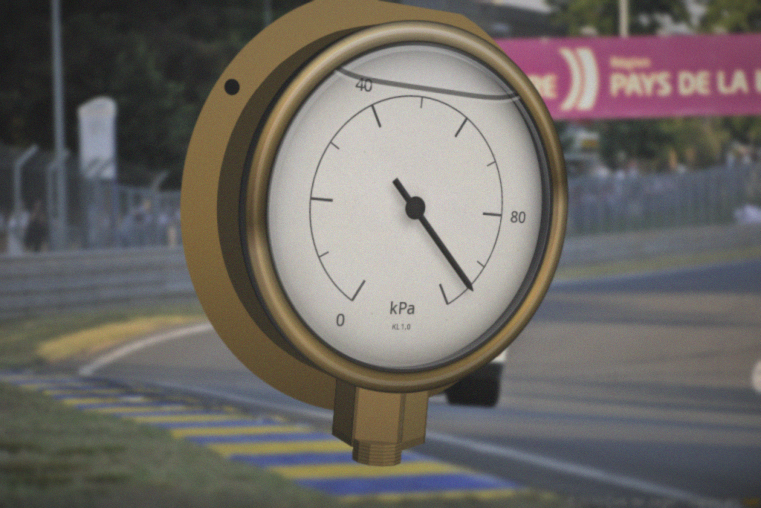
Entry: 95 kPa
